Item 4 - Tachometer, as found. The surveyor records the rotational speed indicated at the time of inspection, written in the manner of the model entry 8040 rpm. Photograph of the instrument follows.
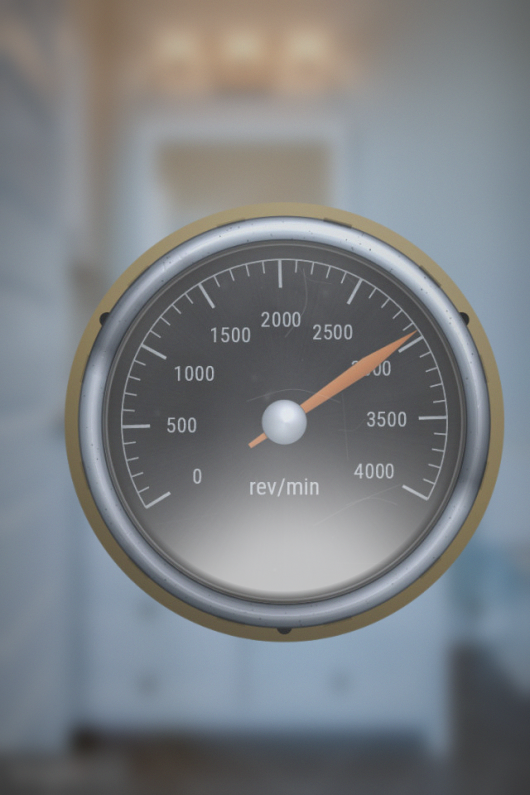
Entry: 2950 rpm
